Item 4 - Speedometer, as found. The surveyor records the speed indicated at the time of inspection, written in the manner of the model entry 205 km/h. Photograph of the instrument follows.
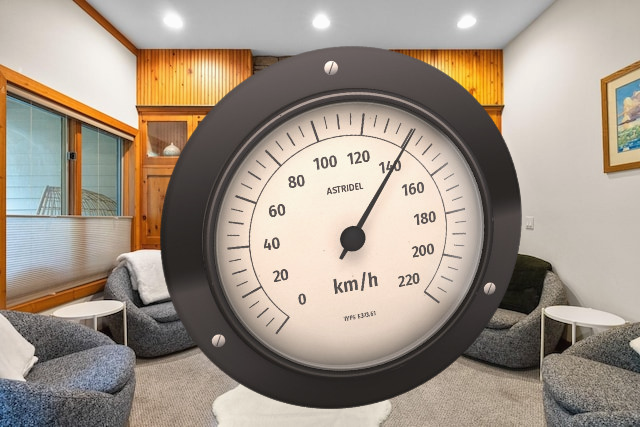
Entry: 140 km/h
